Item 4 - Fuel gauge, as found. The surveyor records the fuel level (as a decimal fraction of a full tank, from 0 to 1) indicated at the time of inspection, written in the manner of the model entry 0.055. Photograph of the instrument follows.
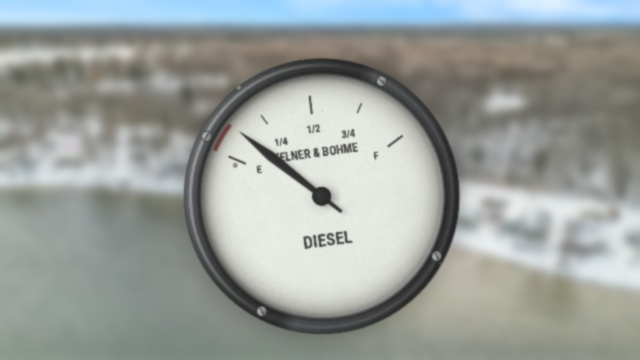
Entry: 0.125
